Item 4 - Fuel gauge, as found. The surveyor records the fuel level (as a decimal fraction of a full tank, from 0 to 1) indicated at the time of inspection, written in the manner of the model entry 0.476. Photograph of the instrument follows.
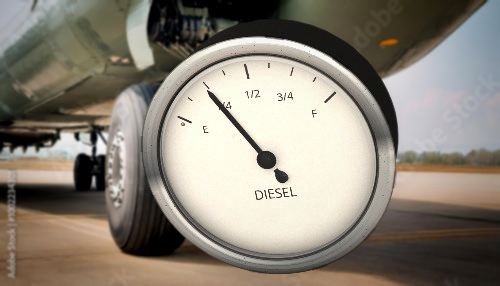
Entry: 0.25
